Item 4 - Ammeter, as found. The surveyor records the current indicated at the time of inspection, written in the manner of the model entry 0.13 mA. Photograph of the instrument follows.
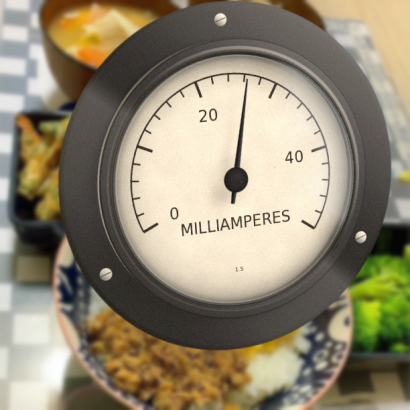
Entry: 26 mA
